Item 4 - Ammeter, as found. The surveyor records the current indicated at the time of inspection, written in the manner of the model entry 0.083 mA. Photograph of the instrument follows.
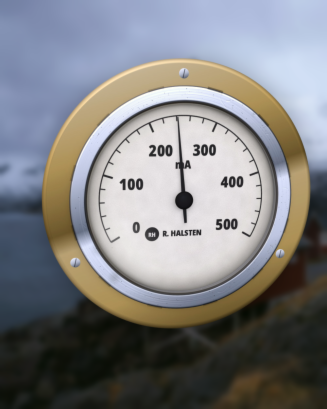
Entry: 240 mA
